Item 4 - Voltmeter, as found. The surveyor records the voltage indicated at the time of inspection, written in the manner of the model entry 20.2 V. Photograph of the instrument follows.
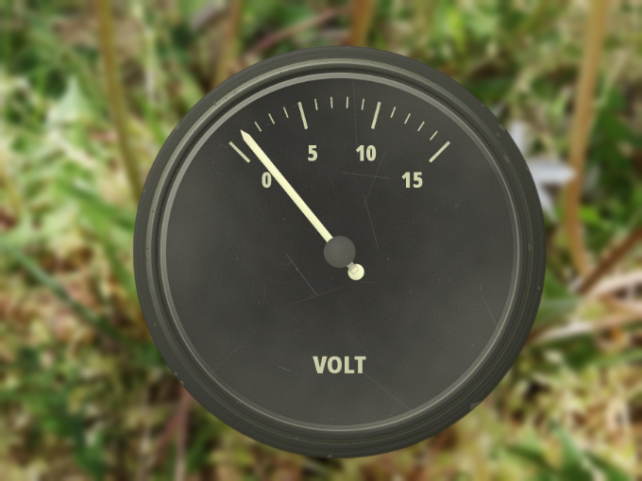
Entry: 1 V
